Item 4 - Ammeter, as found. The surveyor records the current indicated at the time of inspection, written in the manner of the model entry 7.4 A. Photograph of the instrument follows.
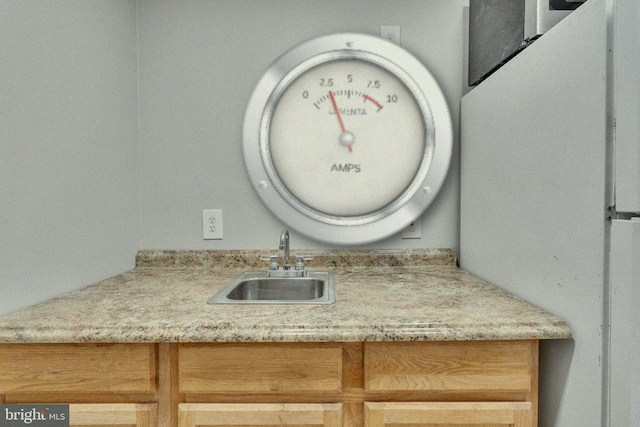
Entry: 2.5 A
